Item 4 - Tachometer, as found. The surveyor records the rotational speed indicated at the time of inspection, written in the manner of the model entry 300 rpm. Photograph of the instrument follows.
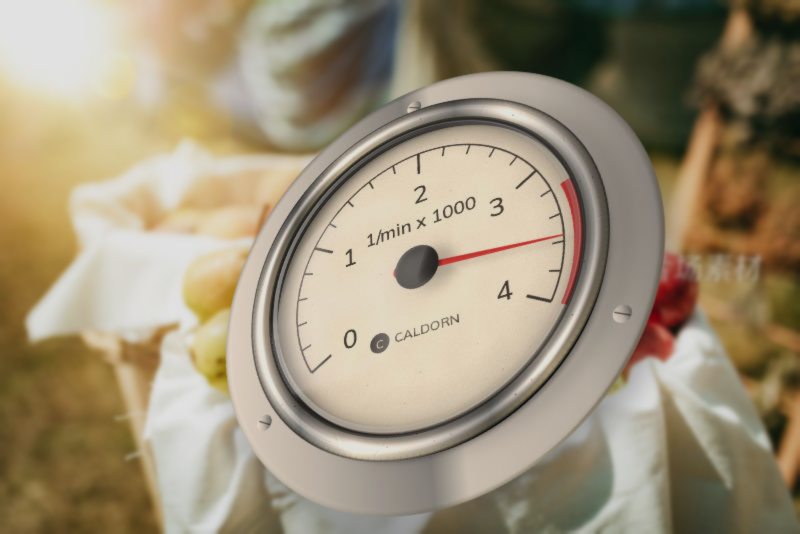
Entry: 3600 rpm
